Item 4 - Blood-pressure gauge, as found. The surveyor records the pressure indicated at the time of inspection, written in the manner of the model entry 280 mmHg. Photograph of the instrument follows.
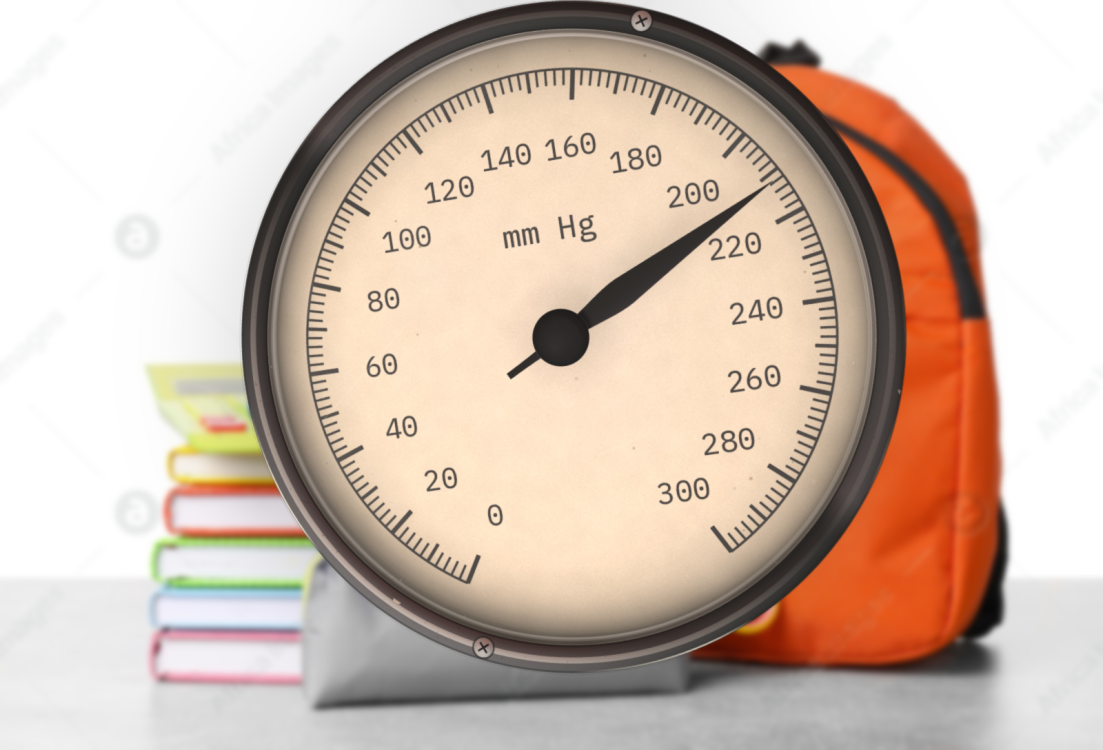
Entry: 212 mmHg
